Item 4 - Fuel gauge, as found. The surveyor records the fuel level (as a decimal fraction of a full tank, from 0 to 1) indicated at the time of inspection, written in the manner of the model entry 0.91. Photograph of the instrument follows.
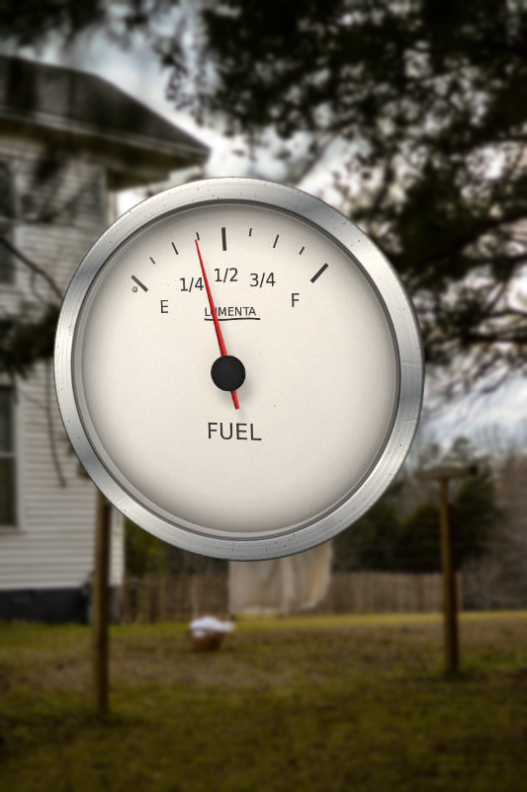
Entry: 0.375
